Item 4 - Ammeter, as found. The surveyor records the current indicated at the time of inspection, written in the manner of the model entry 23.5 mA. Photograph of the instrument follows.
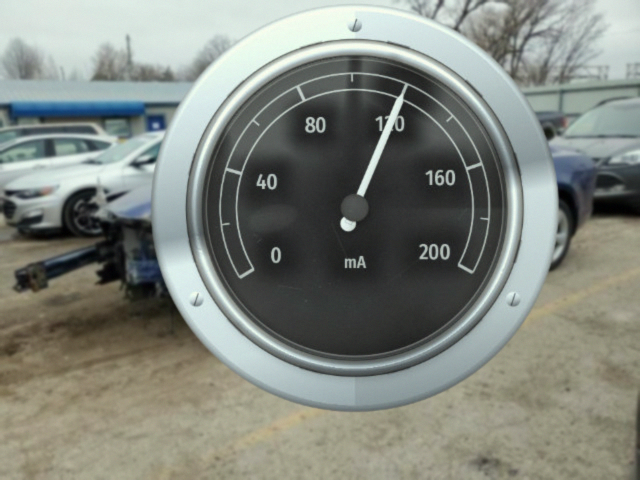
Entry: 120 mA
